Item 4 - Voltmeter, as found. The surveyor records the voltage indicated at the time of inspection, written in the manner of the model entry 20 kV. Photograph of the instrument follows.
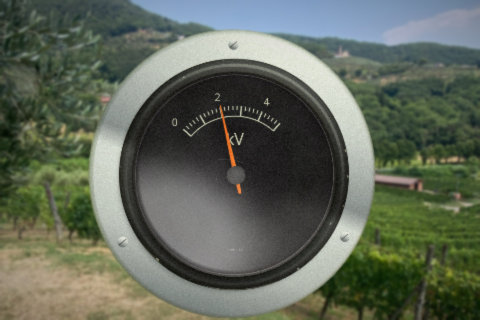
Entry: 2 kV
